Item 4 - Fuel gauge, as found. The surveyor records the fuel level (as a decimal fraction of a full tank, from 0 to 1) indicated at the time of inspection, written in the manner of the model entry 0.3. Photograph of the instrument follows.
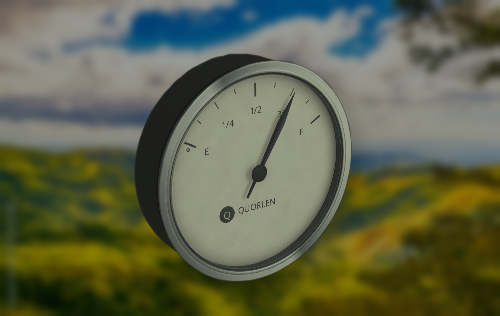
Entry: 0.75
